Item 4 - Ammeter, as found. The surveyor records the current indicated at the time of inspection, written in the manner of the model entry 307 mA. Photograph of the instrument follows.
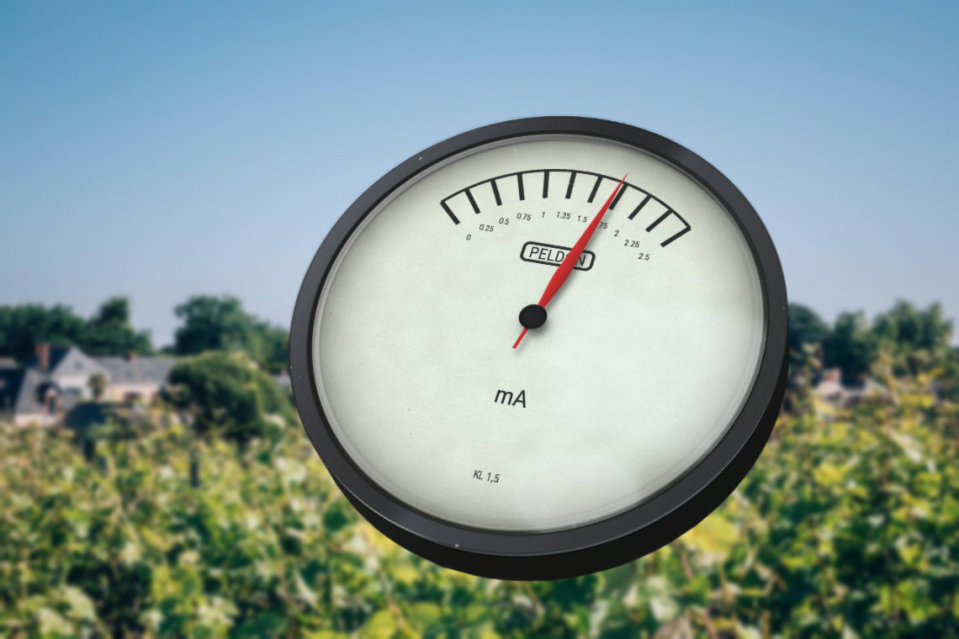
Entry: 1.75 mA
